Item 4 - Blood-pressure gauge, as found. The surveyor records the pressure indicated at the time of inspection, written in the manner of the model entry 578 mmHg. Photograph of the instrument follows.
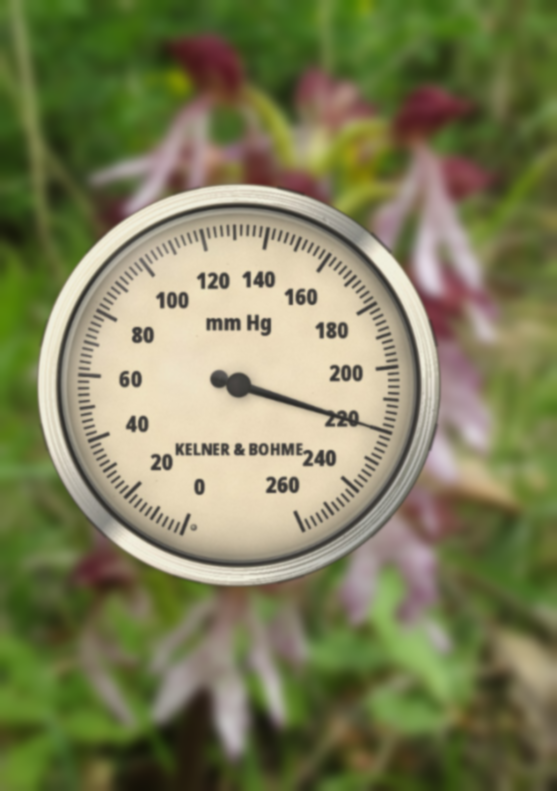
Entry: 220 mmHg
